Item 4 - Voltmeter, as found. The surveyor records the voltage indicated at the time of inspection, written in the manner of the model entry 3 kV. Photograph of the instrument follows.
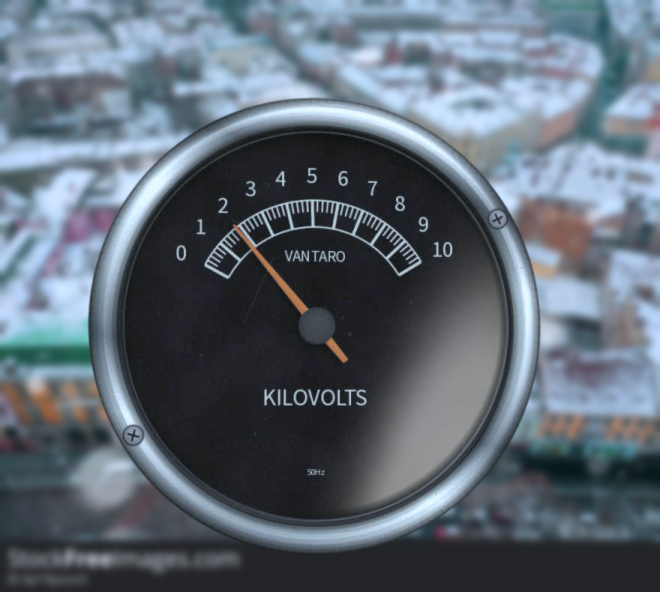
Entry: 1.8 kV
